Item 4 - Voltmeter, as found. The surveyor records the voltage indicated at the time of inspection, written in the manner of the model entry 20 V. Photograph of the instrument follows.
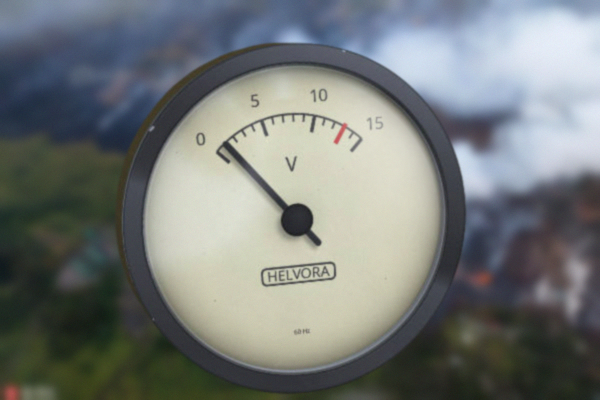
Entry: 1 V
